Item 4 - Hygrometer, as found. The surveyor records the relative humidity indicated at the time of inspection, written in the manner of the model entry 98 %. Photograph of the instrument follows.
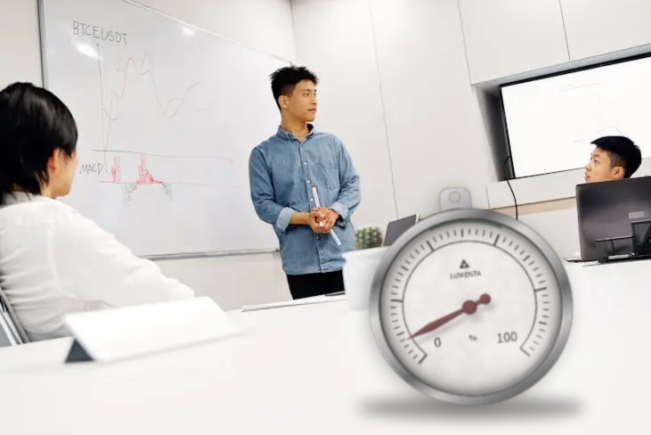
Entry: 8 %
